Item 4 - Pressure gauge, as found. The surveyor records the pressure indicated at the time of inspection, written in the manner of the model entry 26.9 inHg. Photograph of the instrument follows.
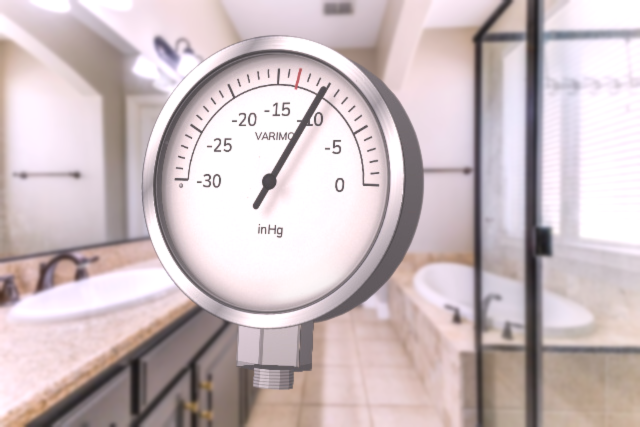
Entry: -10 inHg
